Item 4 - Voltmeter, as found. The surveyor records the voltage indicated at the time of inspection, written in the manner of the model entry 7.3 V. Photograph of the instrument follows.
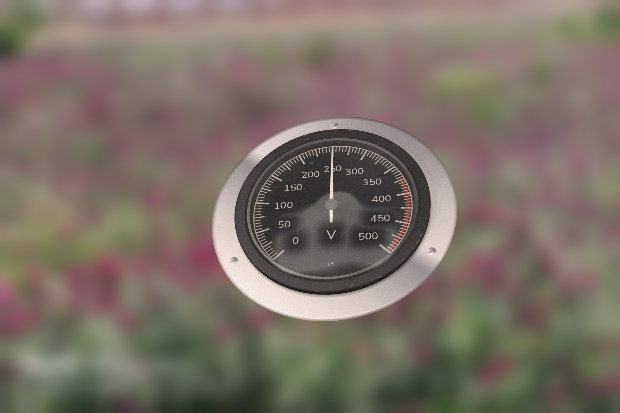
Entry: 250 V
